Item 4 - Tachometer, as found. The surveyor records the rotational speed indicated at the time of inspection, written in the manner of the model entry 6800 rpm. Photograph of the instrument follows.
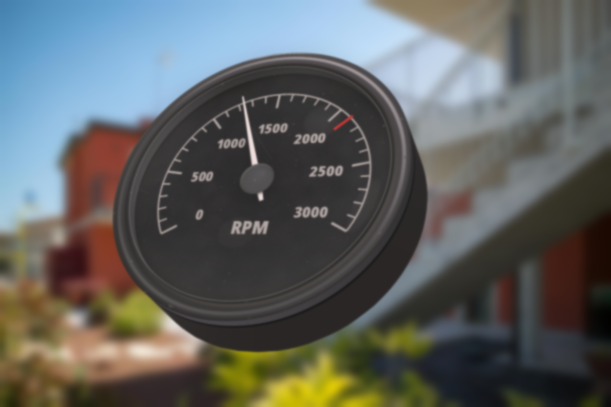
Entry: 1250 rpm
